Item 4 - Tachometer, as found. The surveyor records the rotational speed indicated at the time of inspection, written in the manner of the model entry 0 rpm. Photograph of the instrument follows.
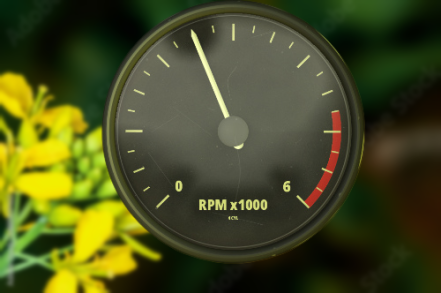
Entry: 2500 rpm
